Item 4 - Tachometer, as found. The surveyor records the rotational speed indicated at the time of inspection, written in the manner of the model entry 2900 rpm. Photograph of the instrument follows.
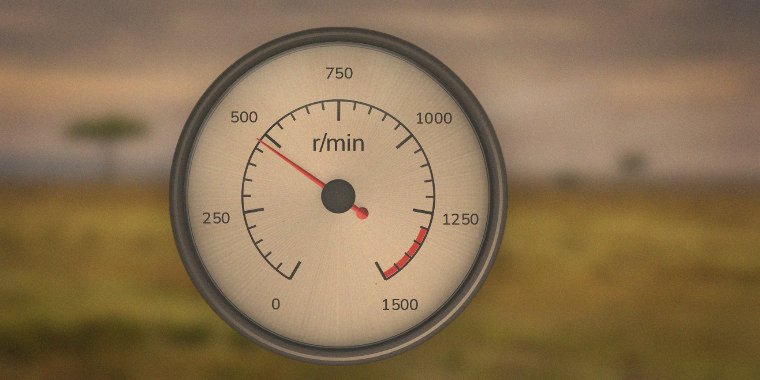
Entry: 475 rpm
